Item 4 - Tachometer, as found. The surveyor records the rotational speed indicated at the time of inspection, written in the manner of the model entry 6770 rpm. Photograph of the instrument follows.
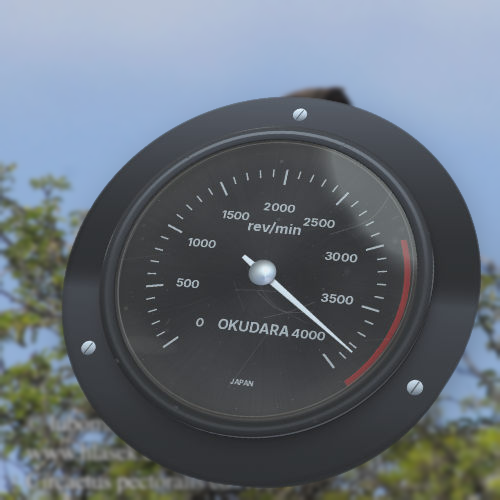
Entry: 3850 rpm
